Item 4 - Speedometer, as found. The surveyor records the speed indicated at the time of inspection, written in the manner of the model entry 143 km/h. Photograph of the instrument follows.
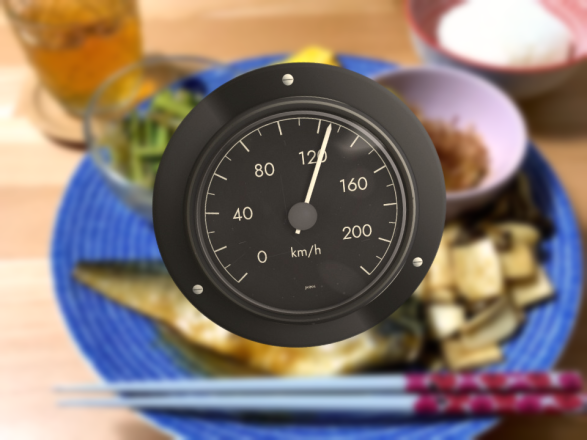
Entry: 125 km/h
